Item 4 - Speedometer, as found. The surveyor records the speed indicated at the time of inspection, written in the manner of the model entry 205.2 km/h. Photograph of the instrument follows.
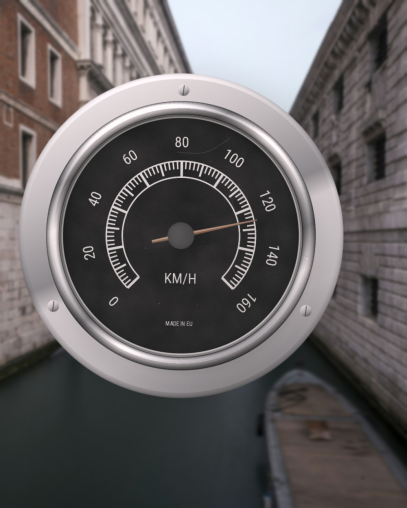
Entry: 126 km/h
